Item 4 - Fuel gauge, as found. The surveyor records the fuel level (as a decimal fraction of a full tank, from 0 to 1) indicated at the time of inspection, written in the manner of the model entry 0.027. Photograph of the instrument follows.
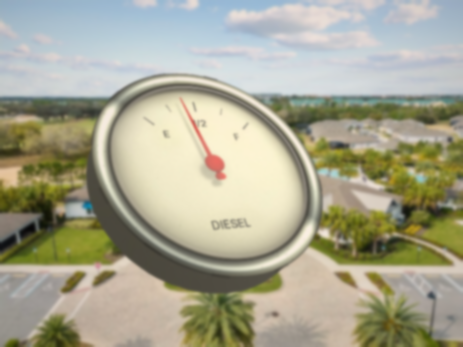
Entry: 0.375
